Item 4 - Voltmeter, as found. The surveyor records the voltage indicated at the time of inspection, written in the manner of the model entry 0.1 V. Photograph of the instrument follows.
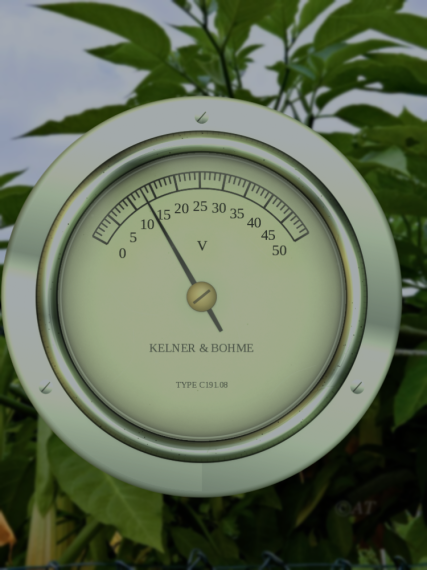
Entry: 13 V
